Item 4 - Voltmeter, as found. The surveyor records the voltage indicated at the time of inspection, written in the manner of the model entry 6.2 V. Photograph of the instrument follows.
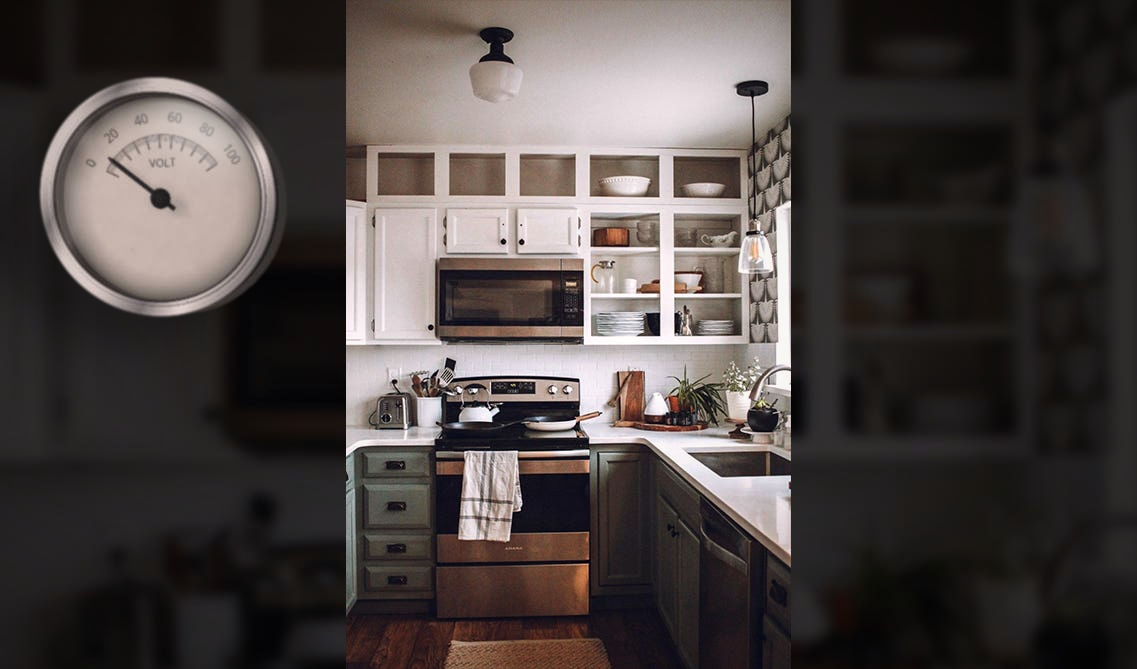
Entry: 10 V
